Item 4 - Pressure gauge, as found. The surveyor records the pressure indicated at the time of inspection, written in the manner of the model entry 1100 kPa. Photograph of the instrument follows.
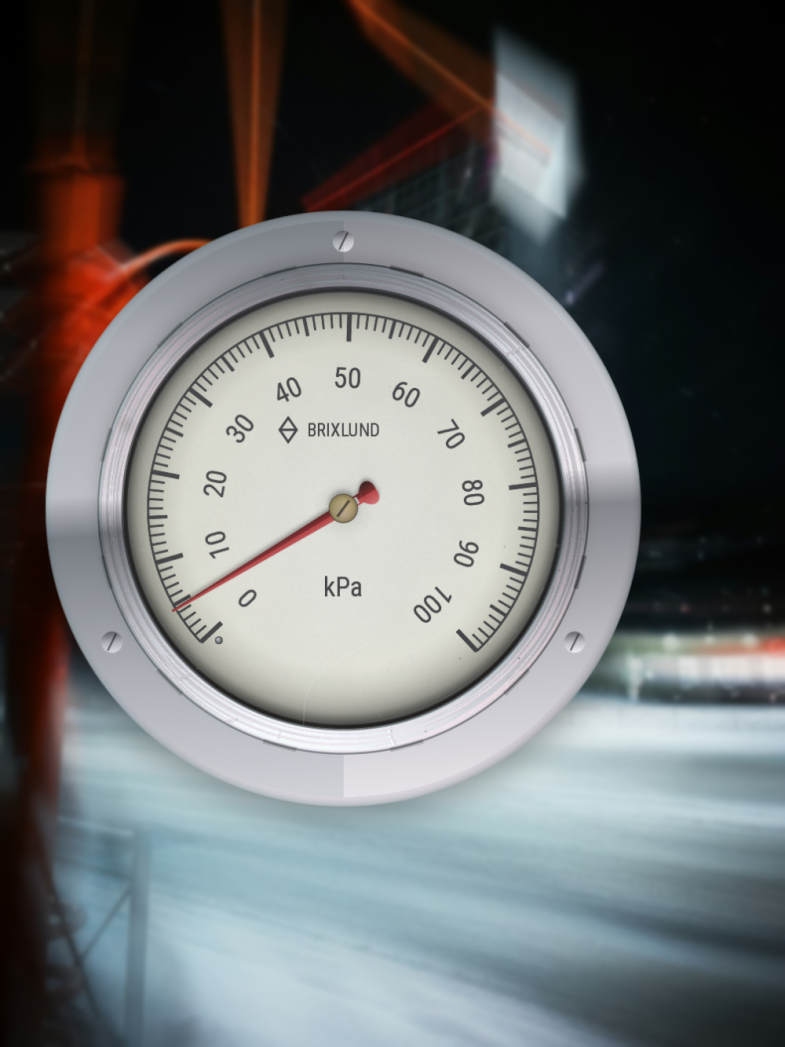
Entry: 4.5 kPa
